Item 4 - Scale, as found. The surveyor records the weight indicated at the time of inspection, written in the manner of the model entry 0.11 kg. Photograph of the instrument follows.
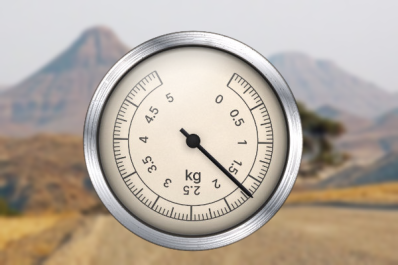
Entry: 1.7 kg
